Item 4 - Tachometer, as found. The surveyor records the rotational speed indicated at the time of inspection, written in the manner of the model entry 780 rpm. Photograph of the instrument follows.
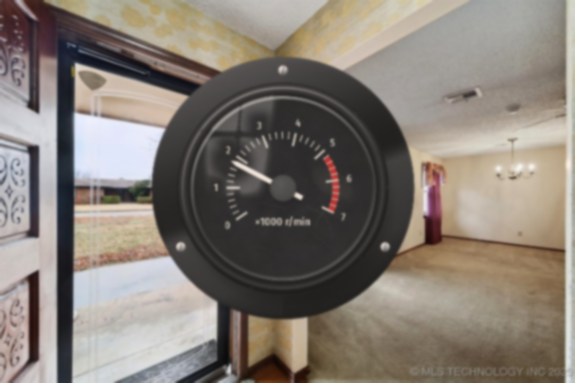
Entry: 1800 rpm
